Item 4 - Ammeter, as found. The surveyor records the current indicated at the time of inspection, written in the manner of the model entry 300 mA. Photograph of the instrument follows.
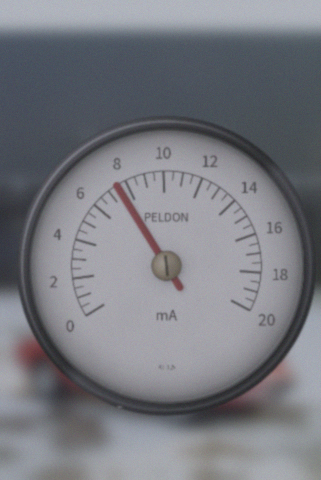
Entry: 7.5 mA
